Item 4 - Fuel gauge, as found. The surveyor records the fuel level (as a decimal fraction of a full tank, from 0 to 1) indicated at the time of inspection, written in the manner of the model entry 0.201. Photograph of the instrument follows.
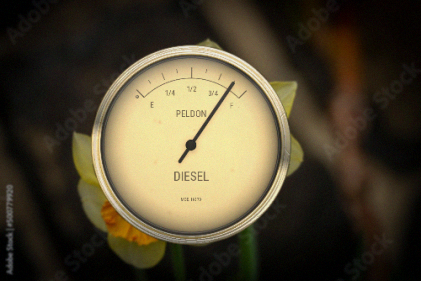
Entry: 0.875
